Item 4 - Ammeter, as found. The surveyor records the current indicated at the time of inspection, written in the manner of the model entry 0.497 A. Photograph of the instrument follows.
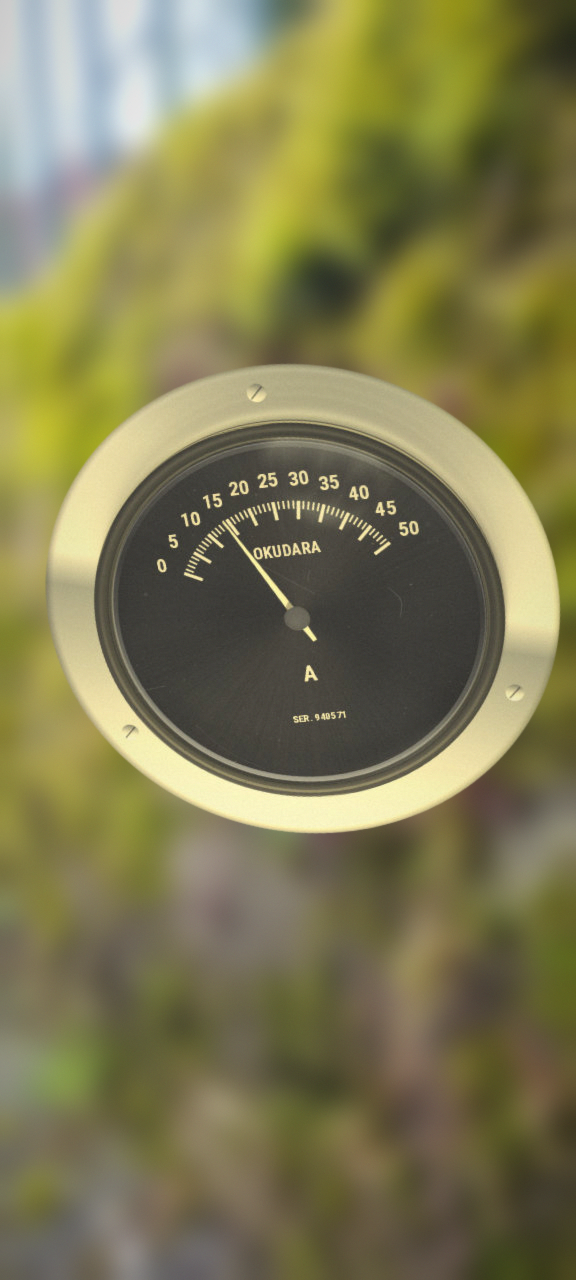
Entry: 15 A
